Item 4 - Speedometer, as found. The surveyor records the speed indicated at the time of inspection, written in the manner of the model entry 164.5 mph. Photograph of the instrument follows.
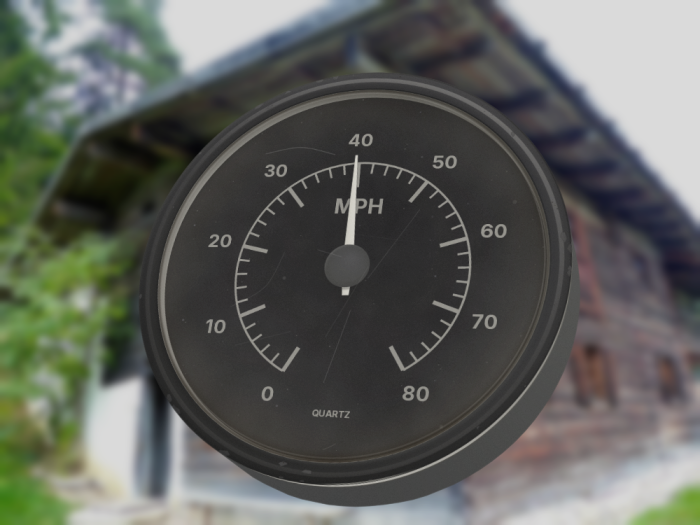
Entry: 40 mph
